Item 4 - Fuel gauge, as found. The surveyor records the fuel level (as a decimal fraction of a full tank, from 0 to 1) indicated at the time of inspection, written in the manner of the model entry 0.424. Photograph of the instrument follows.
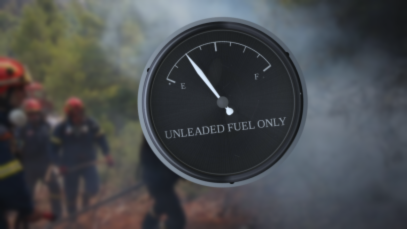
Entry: 0.25
